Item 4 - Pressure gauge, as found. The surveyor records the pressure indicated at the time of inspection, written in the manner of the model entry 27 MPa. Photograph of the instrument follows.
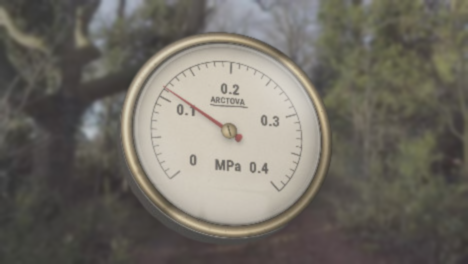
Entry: 0.11 MPa
